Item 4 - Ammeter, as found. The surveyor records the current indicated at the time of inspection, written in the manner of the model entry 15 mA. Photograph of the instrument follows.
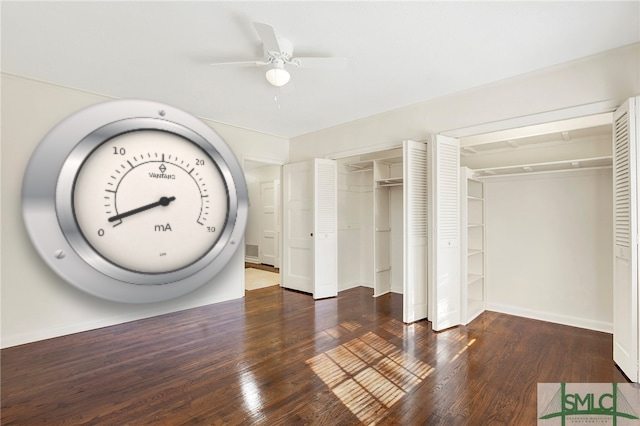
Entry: 1 mA
